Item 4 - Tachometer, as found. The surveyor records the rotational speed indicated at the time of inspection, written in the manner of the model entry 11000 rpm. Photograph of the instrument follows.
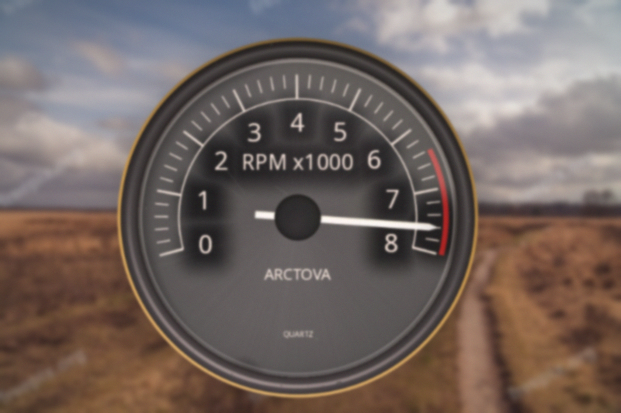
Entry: 7600 rpm
